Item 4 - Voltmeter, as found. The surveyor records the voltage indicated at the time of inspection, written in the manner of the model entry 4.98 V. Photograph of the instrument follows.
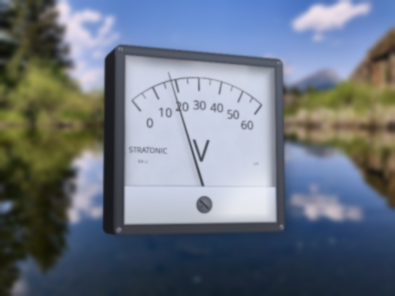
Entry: 17.5 V
